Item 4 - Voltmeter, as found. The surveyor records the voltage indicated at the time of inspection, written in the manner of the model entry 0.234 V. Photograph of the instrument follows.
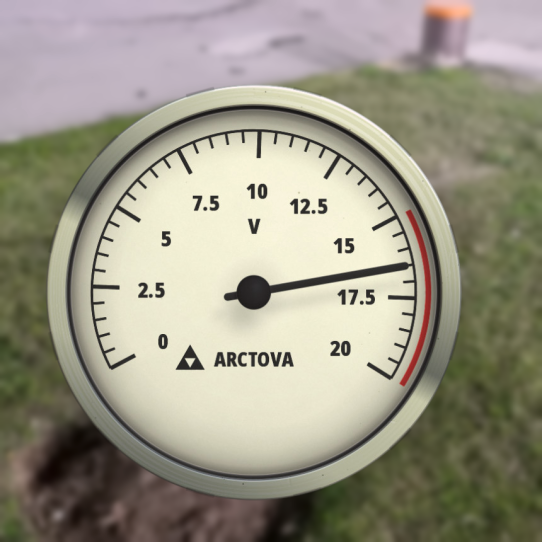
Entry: 16.5 V
